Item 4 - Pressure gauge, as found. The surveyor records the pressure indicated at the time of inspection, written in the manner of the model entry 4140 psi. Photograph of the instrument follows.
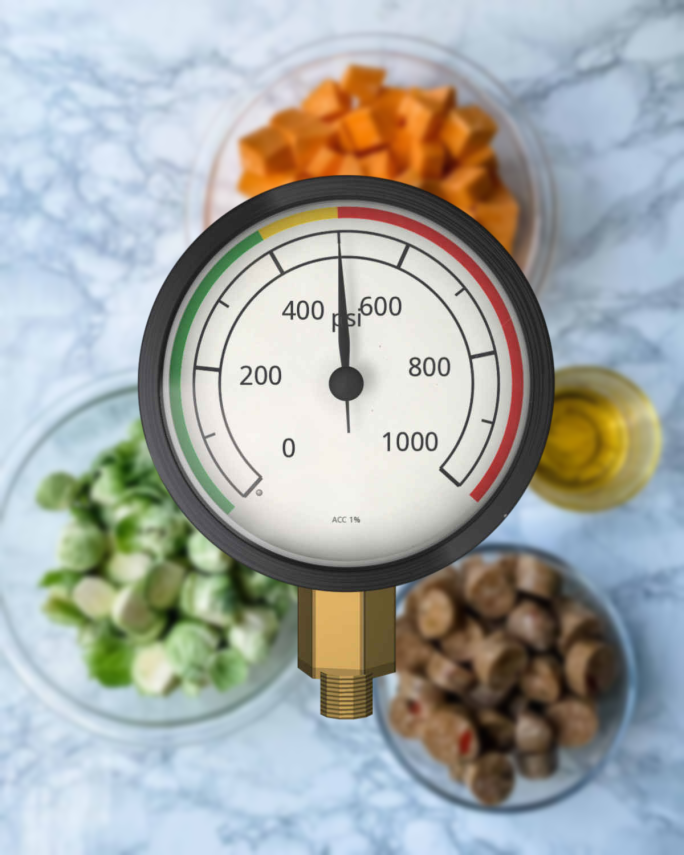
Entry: 500 psi
